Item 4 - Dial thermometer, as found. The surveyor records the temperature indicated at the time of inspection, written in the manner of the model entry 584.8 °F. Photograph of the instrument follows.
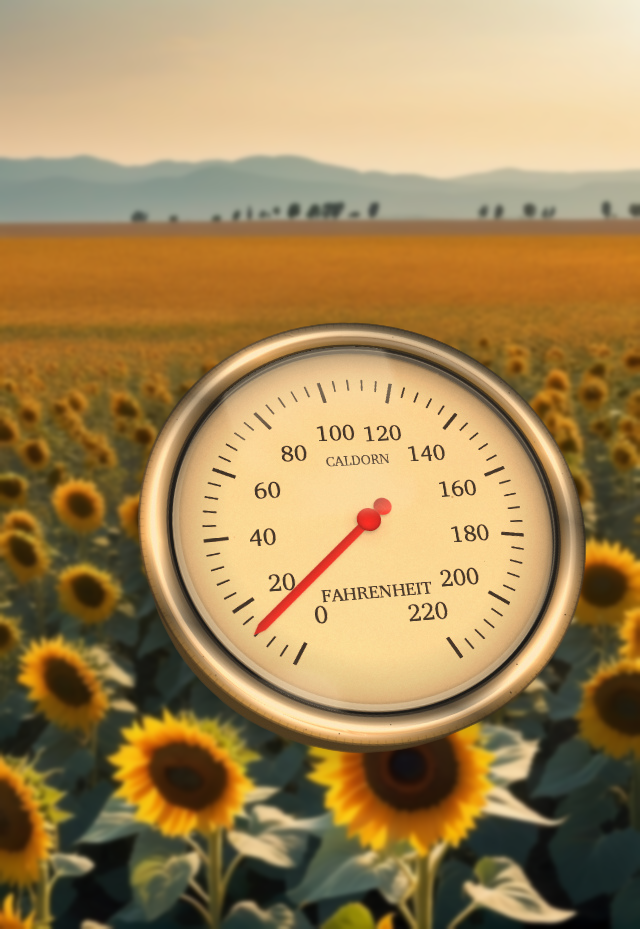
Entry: 12 °F
